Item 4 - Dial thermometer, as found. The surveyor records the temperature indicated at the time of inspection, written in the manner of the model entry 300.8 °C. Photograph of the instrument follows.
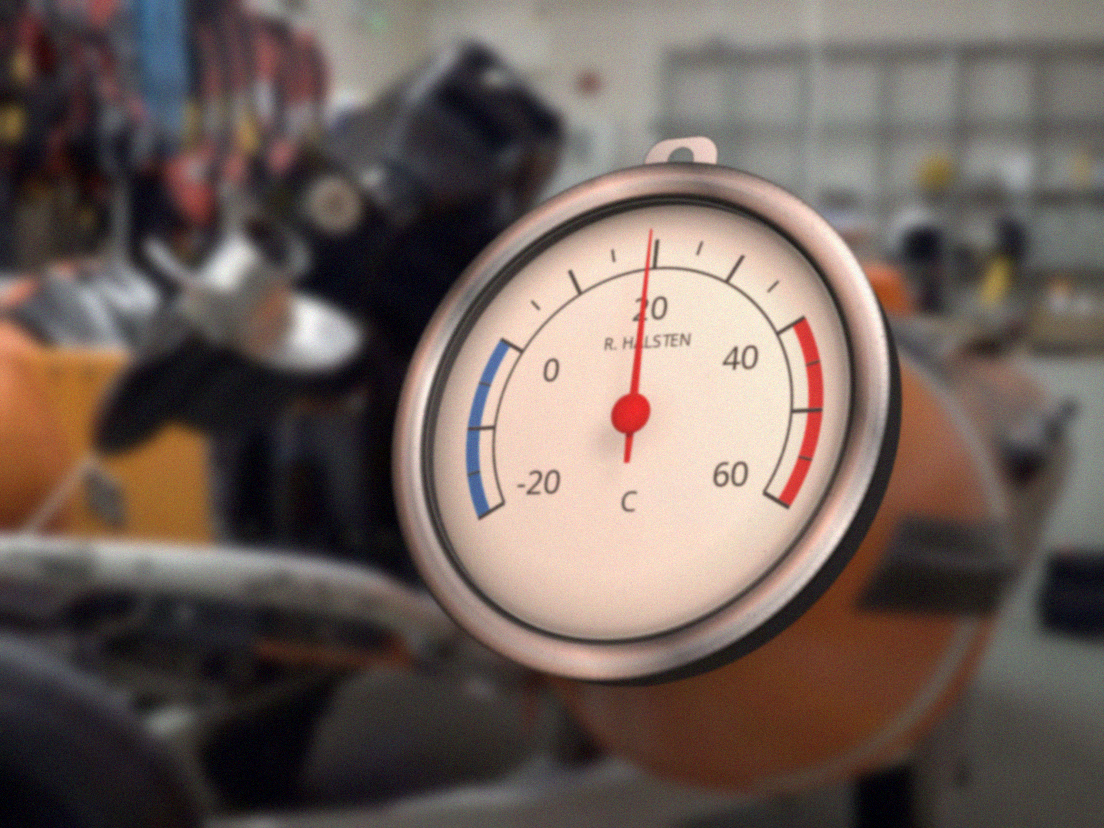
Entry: 20 °C
